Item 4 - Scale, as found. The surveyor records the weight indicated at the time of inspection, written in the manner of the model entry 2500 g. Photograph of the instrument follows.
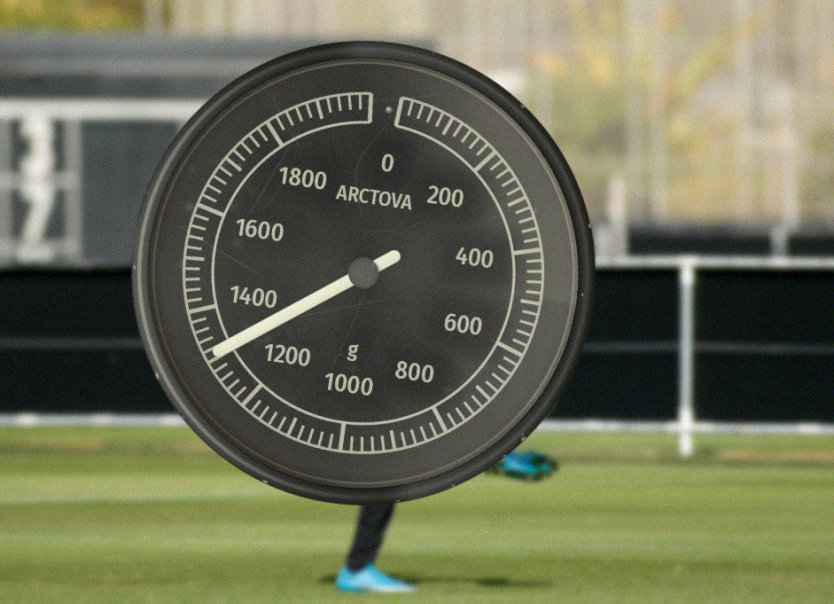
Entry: 1310 g
